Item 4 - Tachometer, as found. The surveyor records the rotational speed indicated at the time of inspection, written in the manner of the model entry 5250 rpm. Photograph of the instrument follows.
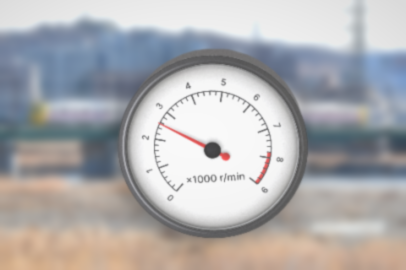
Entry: 2600 rpm
